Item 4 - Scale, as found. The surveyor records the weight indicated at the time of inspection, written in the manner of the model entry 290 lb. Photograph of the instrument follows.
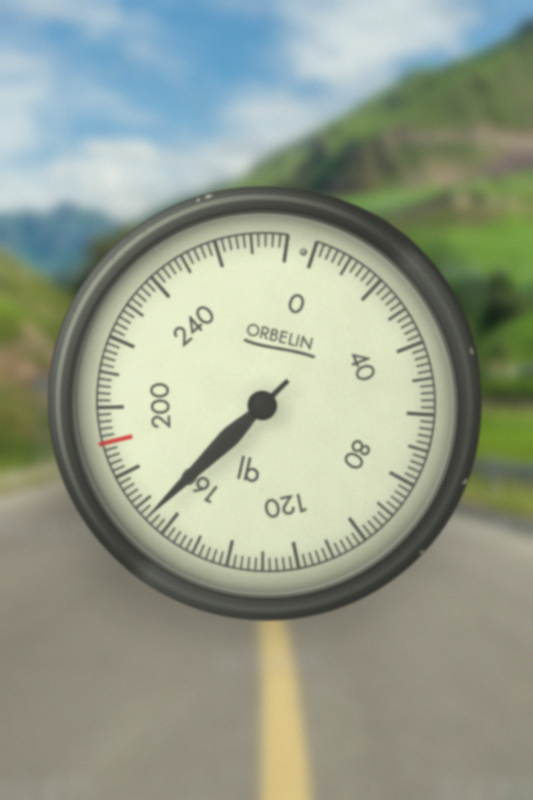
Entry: 166 lb
